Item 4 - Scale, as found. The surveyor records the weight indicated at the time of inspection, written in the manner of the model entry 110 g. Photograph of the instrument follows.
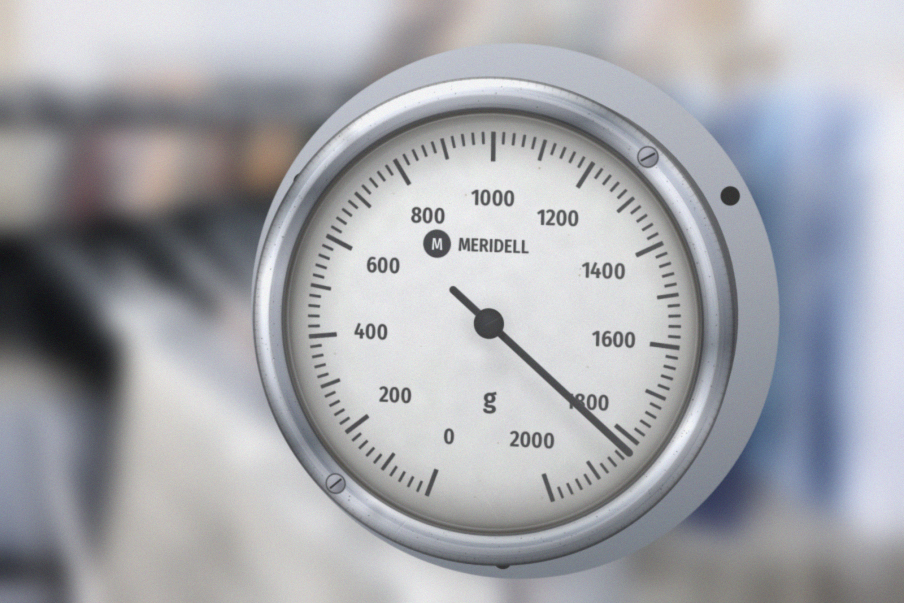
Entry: 1820 g
